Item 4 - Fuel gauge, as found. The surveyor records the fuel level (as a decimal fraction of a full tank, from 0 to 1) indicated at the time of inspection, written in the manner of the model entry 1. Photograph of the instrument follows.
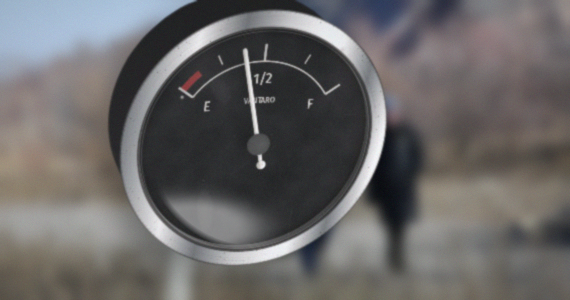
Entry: 0.375
